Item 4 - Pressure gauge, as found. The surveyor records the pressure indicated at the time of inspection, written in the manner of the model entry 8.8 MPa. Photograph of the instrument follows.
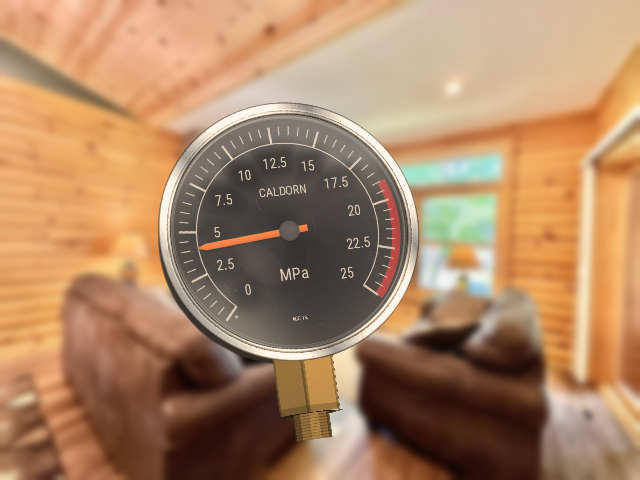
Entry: 4 MPa
